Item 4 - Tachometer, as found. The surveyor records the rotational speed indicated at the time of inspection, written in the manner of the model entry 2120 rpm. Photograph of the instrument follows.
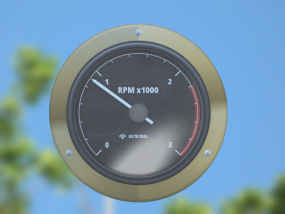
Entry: 900 rpm
